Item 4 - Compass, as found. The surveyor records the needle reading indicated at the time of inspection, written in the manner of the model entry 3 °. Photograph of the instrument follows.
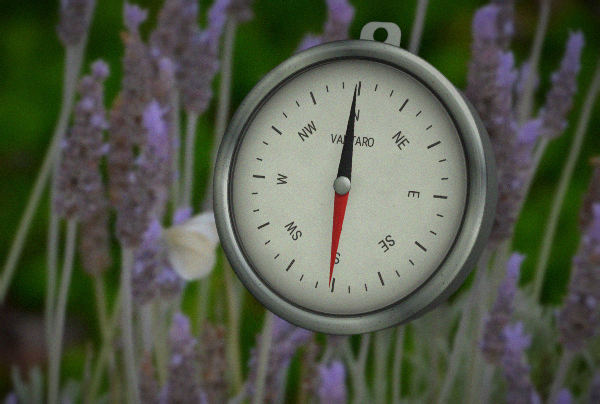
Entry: 180 °
